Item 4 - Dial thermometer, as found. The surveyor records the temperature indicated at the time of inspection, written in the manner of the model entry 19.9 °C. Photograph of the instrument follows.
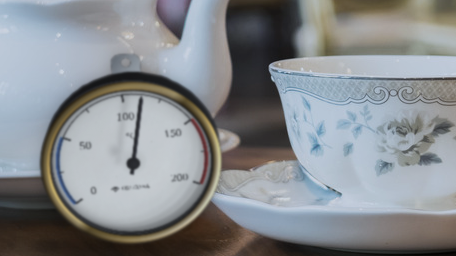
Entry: 112.5 °C
